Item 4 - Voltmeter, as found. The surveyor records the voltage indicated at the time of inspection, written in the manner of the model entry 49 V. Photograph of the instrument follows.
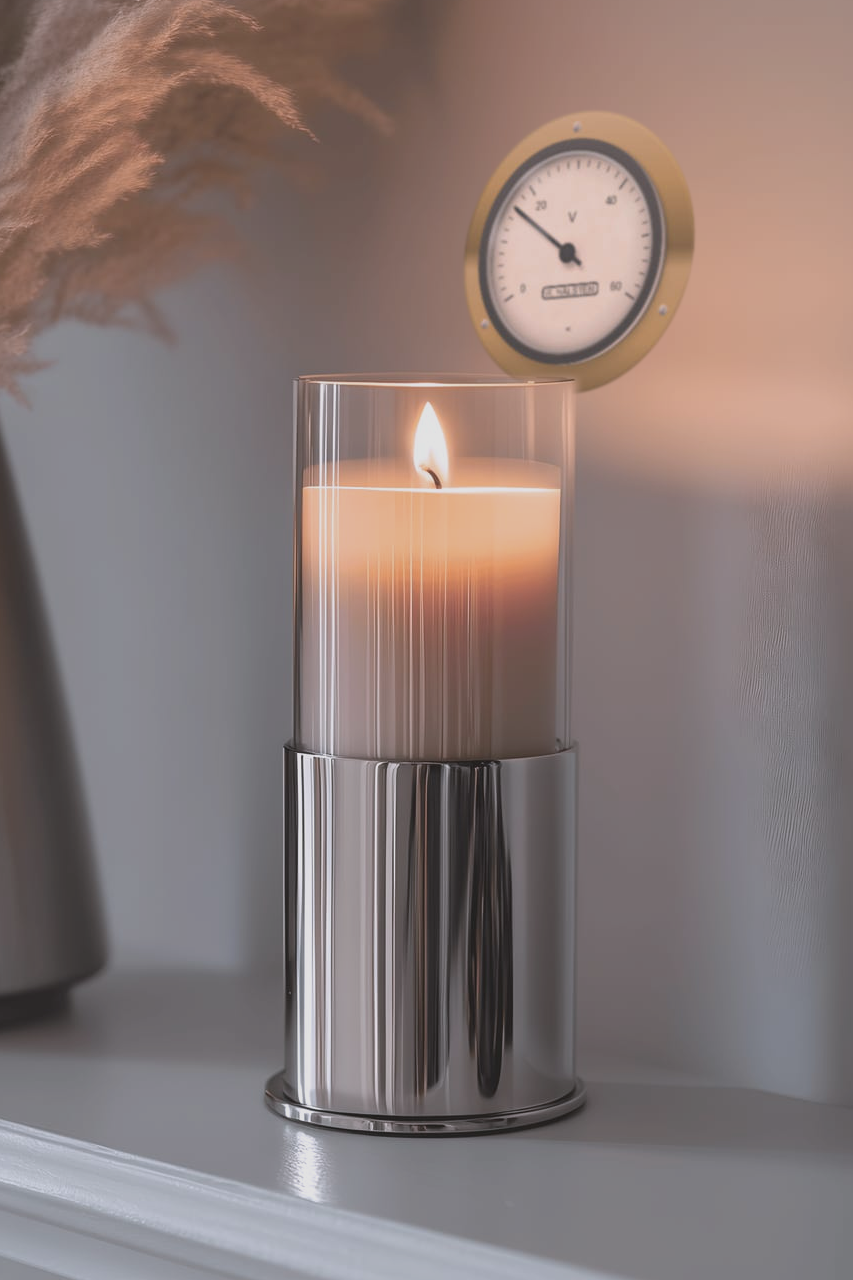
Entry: 16 V
